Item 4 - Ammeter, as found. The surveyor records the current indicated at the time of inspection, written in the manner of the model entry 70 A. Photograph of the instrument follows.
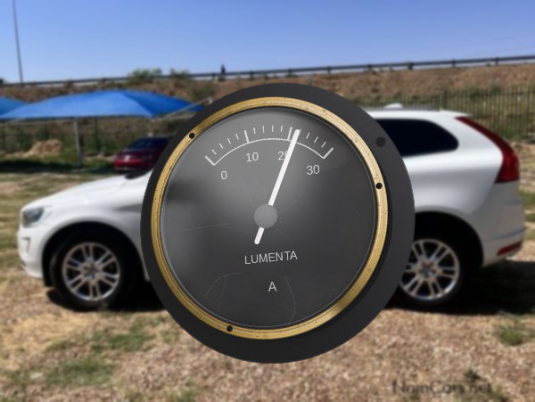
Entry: 22 A
